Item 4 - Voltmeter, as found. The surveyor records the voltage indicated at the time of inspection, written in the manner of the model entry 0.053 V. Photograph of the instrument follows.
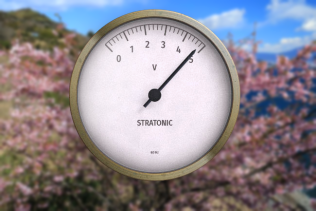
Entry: 4.8 V
